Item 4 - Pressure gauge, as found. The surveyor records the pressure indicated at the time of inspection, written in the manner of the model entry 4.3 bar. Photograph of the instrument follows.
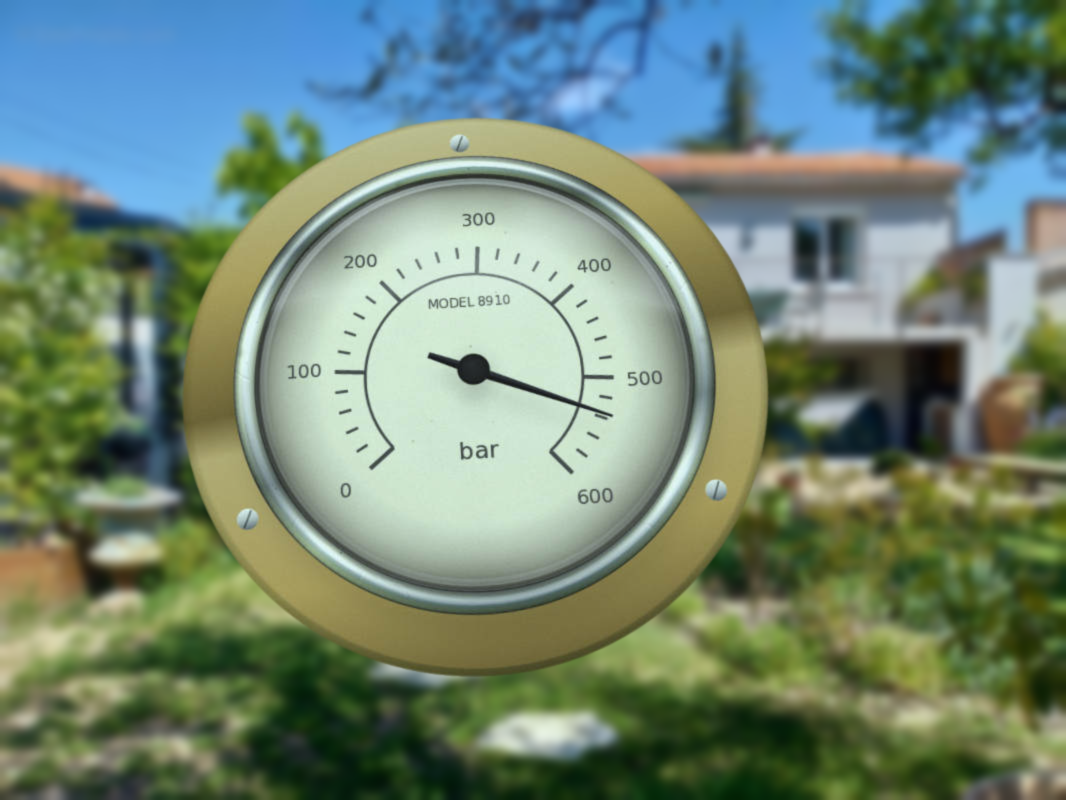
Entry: 540 bar
